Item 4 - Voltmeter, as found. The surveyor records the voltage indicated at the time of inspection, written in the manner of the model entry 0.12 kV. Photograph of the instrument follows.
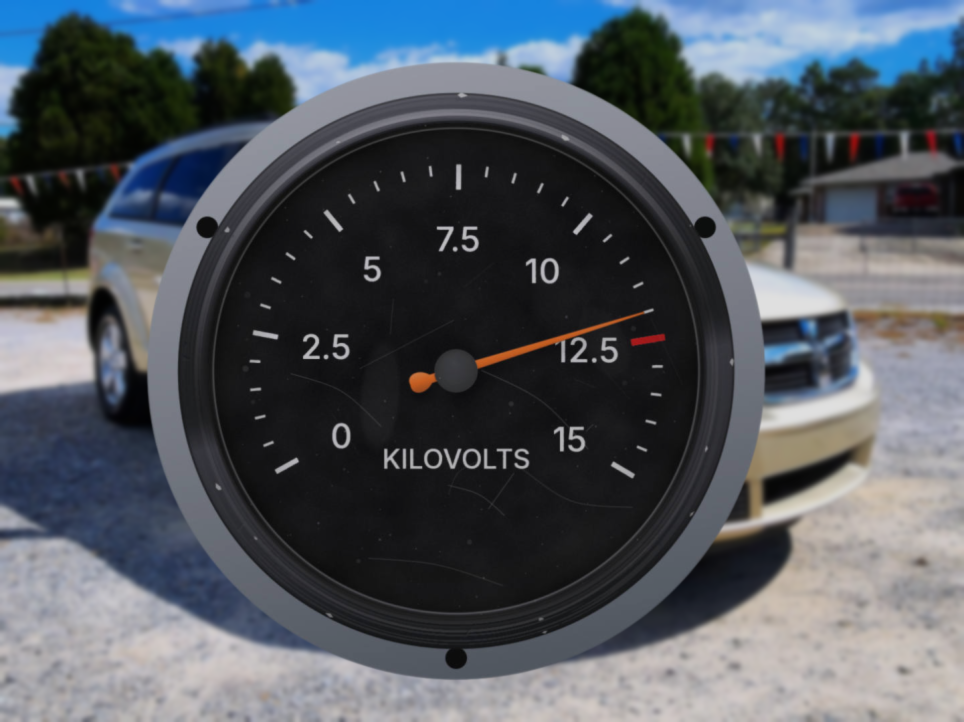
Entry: 12 kV
